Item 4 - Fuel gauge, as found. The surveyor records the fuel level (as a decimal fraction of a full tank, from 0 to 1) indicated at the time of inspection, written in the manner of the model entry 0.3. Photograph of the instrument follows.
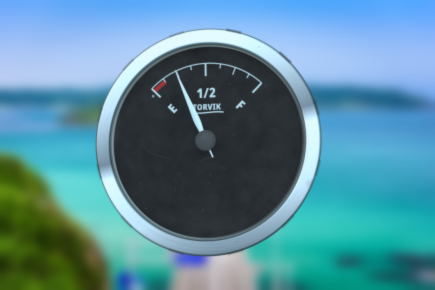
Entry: 0.25
